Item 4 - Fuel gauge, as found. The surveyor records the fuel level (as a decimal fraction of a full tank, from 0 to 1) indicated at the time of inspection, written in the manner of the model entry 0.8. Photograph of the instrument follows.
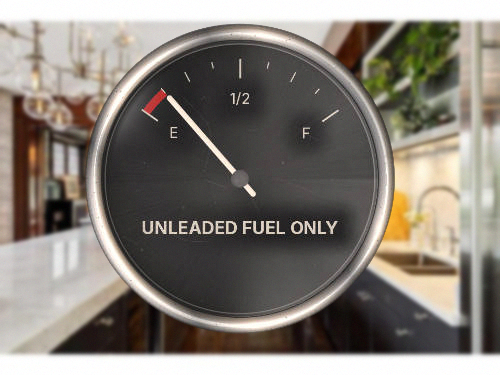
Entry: 0.125
